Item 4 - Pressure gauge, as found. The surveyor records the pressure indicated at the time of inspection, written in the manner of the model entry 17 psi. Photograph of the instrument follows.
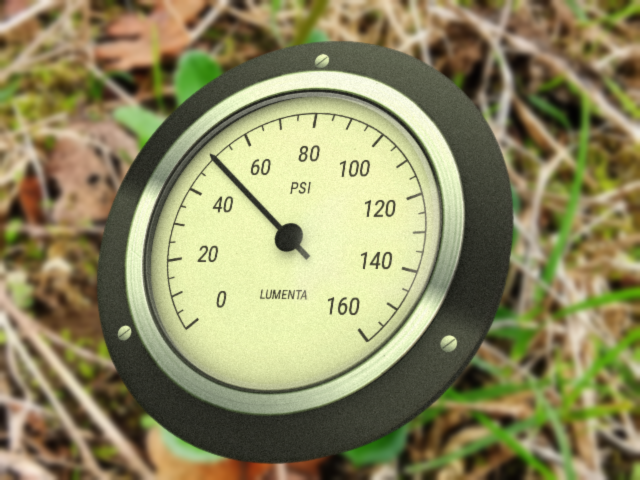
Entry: 50 psi
